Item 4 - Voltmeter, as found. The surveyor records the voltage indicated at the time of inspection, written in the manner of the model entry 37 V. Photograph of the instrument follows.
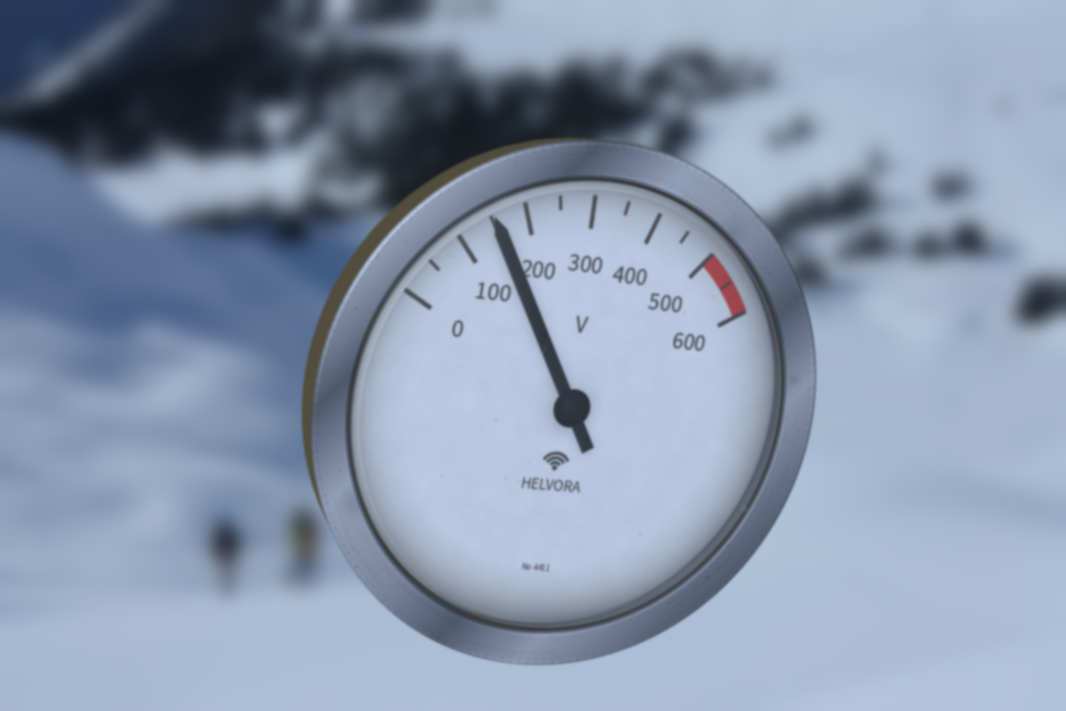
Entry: 150 V
